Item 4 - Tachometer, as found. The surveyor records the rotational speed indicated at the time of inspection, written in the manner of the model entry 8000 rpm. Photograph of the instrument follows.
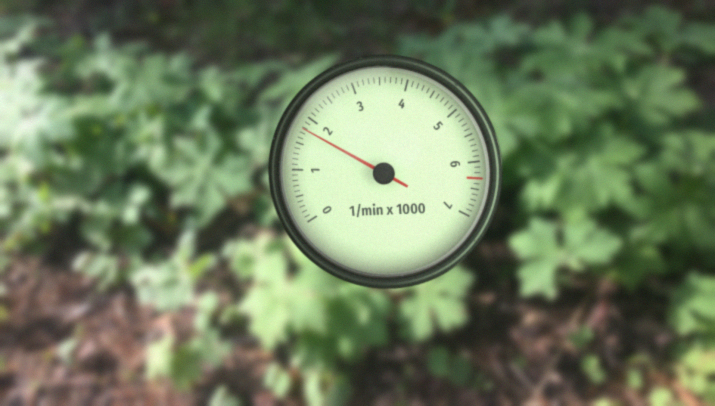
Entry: 1800 rpm
